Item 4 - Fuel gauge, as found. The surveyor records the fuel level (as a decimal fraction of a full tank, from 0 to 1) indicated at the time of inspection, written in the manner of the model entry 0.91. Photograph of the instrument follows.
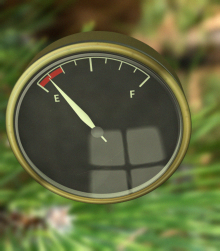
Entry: 0.125
